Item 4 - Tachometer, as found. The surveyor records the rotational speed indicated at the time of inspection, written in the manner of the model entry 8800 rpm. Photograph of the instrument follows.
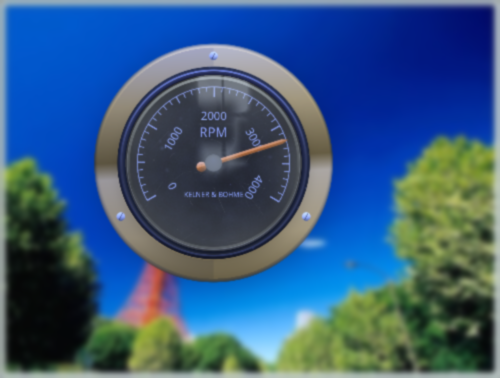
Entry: 3200 rpm
